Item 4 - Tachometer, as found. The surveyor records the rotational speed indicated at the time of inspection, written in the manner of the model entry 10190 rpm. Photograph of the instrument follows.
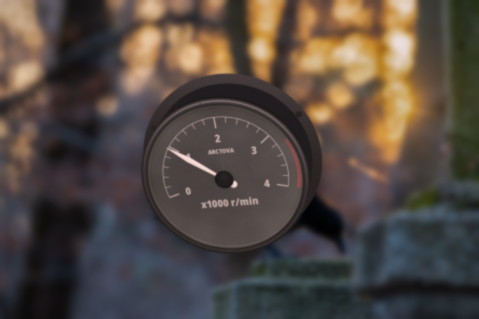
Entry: 1000 rpm
